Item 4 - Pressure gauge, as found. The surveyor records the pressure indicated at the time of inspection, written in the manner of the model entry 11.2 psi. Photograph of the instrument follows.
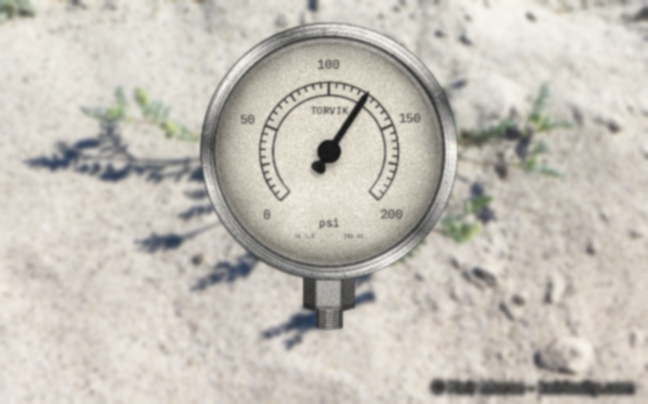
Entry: 125 psi
